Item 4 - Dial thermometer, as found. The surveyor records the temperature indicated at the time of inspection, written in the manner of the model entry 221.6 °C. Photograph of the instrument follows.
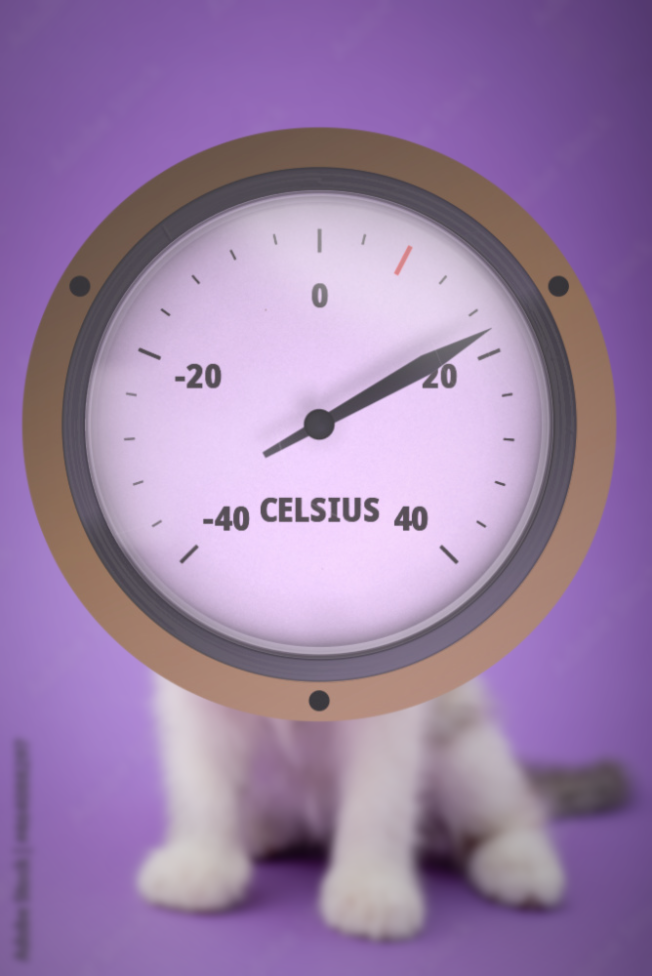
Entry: 18 °C
